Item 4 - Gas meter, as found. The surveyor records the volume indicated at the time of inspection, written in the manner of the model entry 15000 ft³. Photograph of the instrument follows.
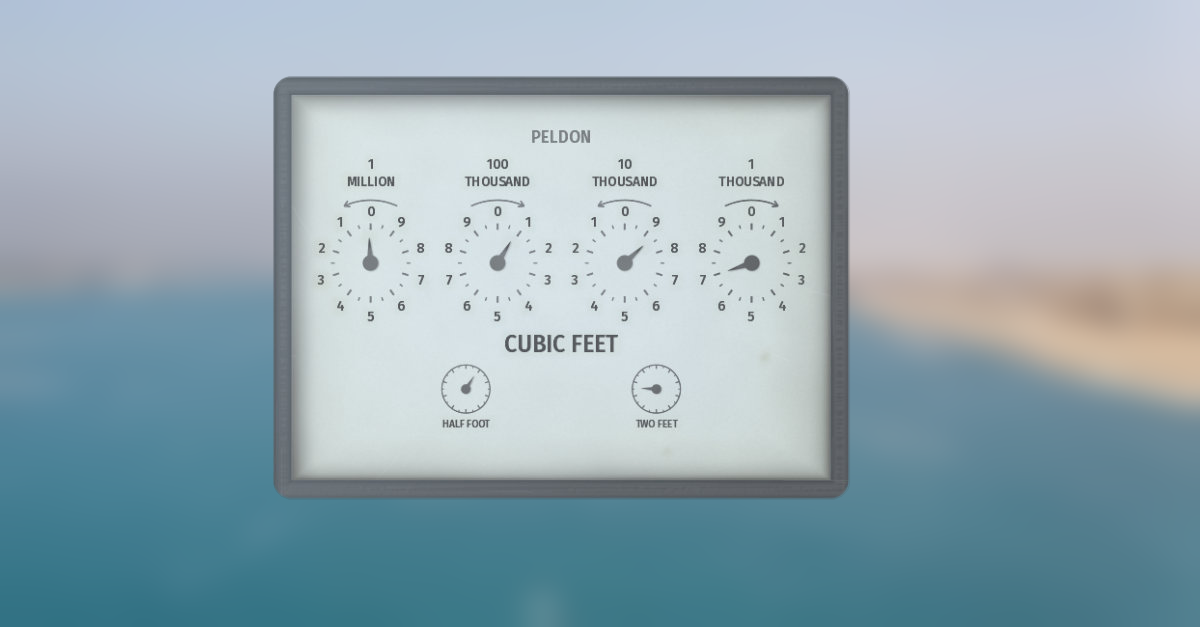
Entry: 8700 ft³
